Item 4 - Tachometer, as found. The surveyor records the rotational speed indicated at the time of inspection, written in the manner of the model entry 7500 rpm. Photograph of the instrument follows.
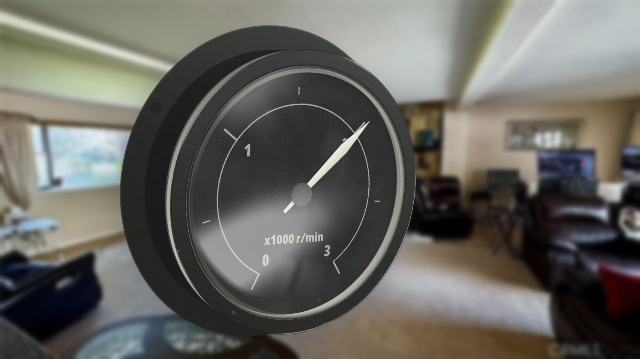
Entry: 2000 rpm
